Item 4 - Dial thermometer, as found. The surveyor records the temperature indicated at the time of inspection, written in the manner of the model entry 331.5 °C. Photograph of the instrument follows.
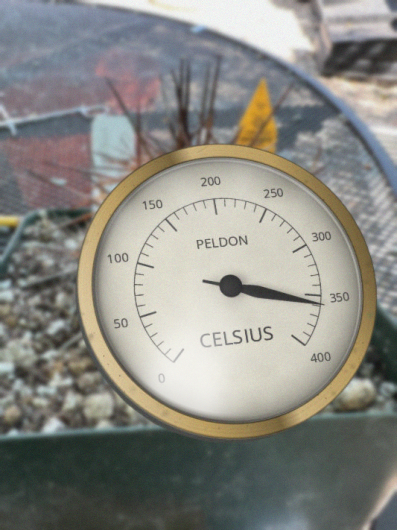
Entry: 360 °C
